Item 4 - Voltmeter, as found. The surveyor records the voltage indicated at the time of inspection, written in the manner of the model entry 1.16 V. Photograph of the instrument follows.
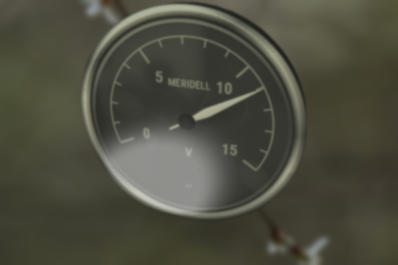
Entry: 11 V
